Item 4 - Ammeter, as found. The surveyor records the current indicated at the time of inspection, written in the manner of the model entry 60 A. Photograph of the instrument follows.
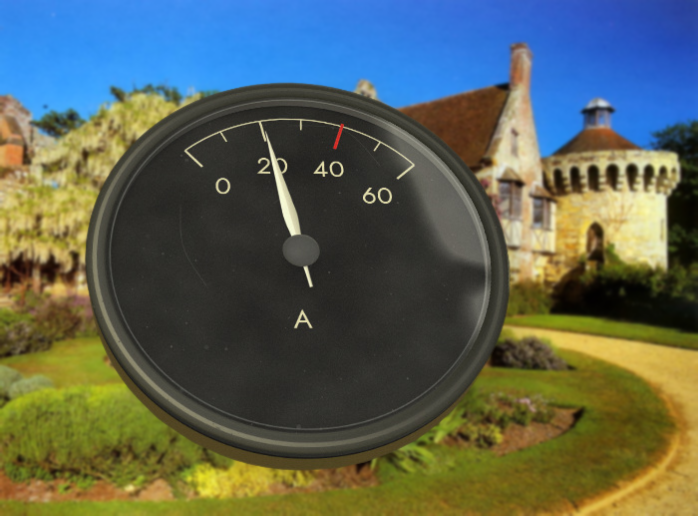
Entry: 20 A
